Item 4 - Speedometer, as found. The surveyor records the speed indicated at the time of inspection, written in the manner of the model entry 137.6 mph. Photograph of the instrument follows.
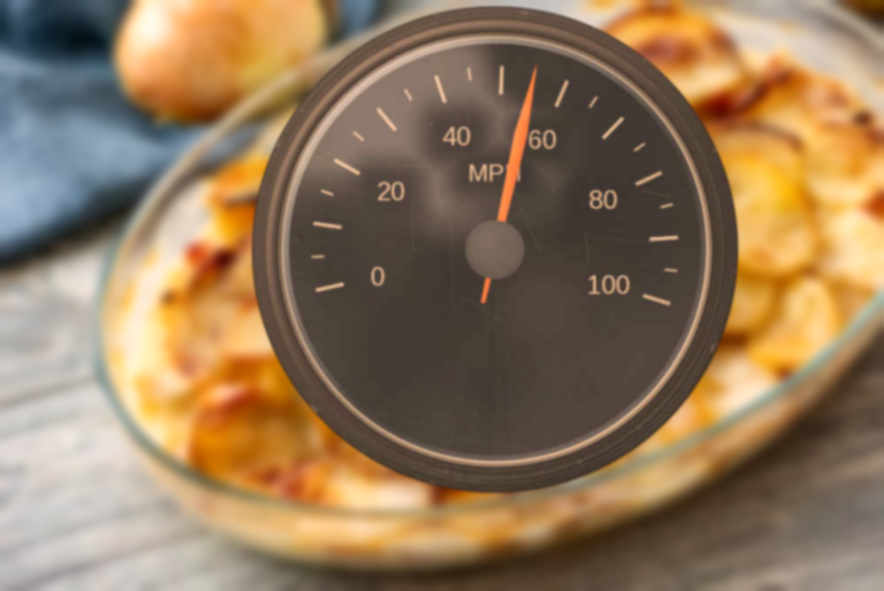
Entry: 55 mph
